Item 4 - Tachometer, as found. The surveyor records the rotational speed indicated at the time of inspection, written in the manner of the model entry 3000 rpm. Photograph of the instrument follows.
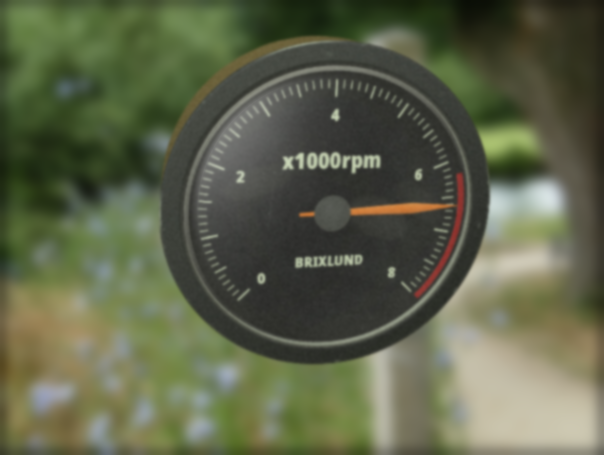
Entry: 6600 rpm
